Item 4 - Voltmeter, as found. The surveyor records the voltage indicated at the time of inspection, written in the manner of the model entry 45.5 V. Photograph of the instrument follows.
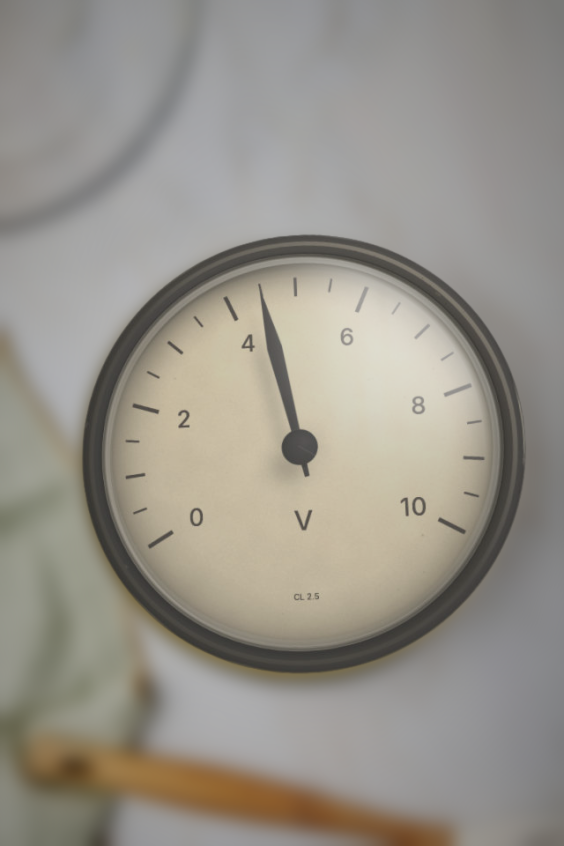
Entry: 4.5 V
